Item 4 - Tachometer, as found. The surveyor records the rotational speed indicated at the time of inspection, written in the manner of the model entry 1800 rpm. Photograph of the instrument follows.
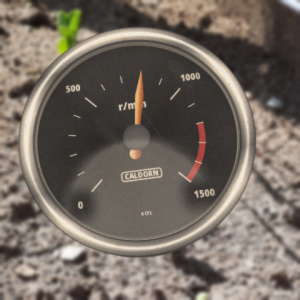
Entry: 800 rpm
